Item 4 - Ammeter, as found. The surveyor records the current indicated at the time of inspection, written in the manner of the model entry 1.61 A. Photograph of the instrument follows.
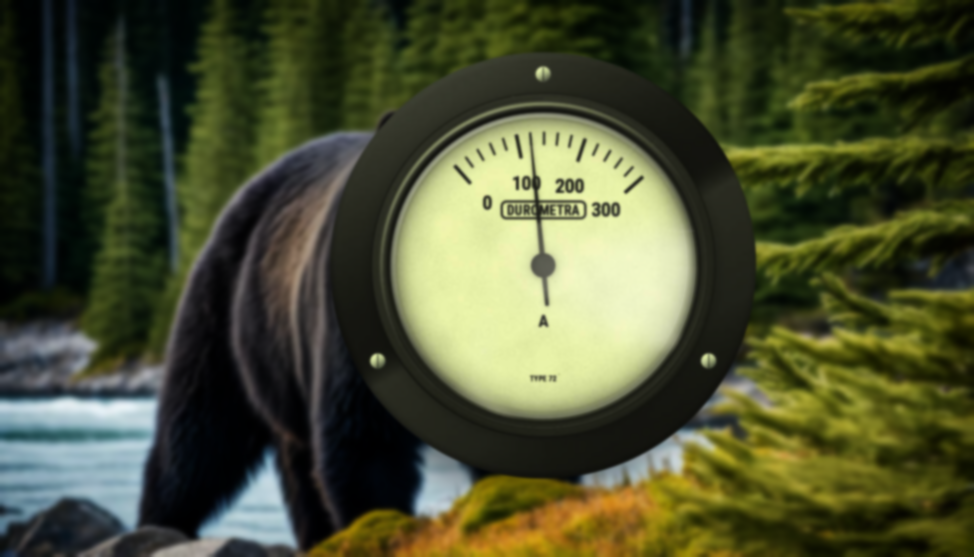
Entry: 120 A
